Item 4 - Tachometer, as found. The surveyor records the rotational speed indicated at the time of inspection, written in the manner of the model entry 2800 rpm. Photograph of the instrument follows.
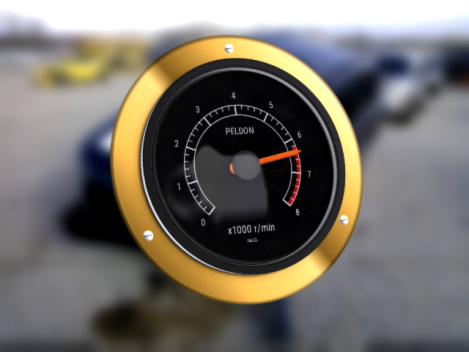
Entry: 6400 rpm
